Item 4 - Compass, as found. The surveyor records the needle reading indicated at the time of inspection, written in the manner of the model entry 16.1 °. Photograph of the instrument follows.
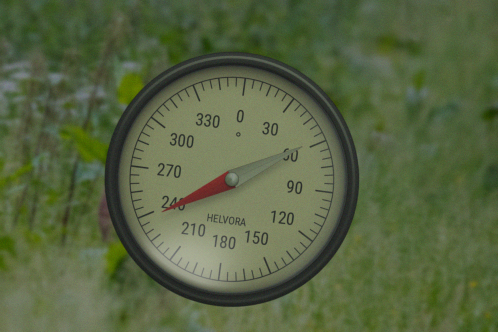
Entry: 237.5 °
